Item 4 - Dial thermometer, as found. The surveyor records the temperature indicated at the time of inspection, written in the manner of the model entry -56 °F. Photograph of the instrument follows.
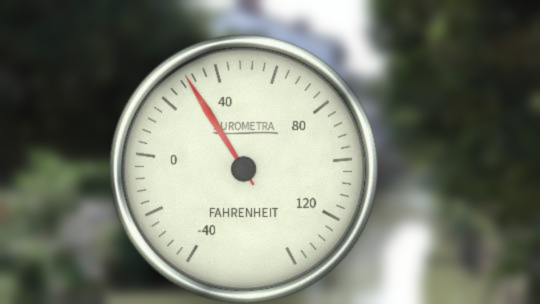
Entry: 30 °F
